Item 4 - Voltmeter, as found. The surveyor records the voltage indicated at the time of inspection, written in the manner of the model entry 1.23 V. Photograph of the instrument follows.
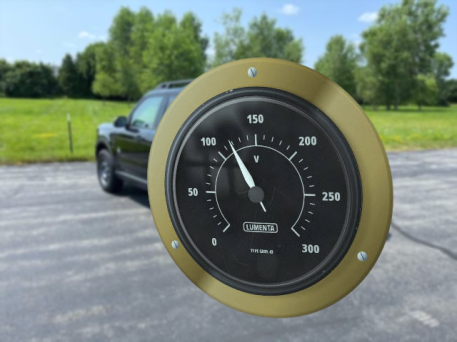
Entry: 120 V
